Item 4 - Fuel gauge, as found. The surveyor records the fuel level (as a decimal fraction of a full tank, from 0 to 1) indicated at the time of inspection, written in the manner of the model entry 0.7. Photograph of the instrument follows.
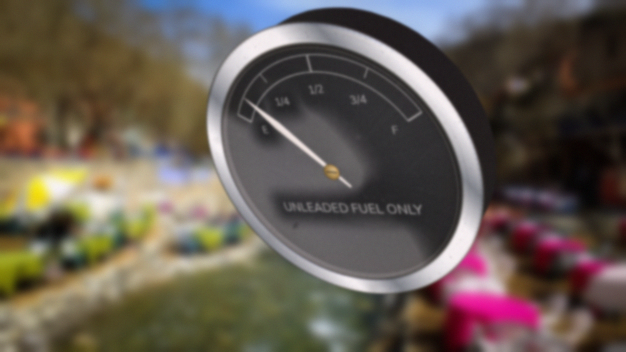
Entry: 0.125
